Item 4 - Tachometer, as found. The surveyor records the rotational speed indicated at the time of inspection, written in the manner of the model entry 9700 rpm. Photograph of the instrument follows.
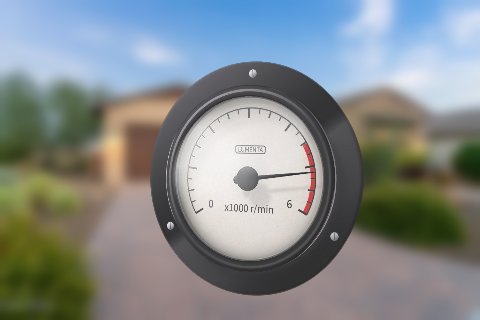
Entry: 5125 rpm
